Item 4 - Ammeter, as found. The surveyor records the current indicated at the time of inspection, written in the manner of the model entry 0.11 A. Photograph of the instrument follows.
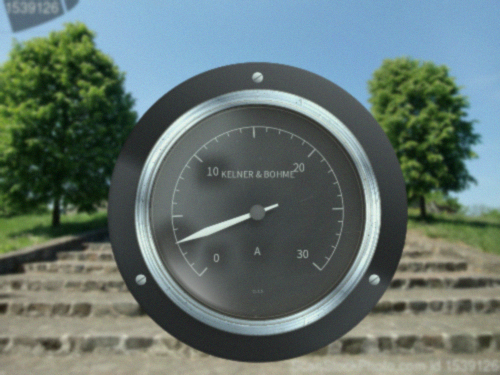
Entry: 3 A
